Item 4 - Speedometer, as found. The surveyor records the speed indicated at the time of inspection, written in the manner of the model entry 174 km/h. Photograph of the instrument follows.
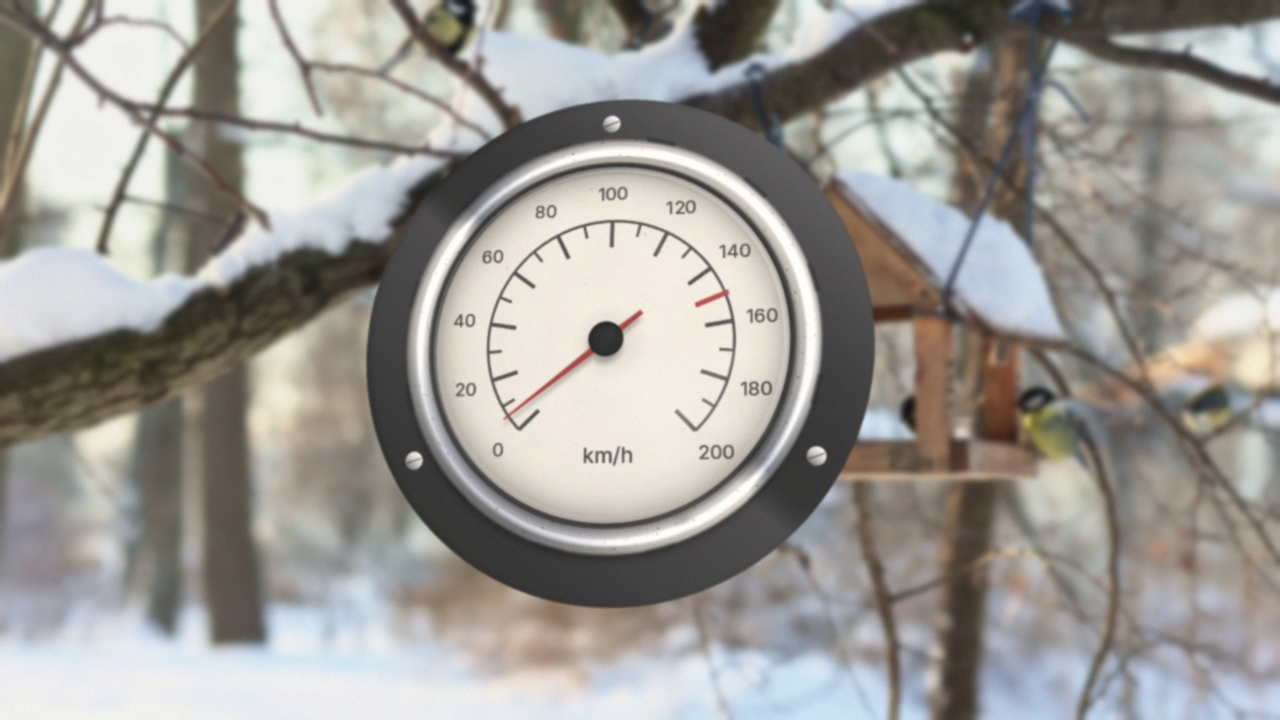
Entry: 5 km/h
